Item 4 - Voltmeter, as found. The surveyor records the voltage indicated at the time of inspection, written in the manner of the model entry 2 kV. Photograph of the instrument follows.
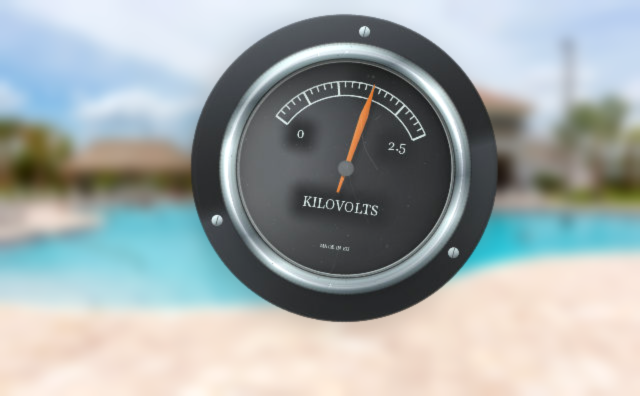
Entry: 1.5 kV
